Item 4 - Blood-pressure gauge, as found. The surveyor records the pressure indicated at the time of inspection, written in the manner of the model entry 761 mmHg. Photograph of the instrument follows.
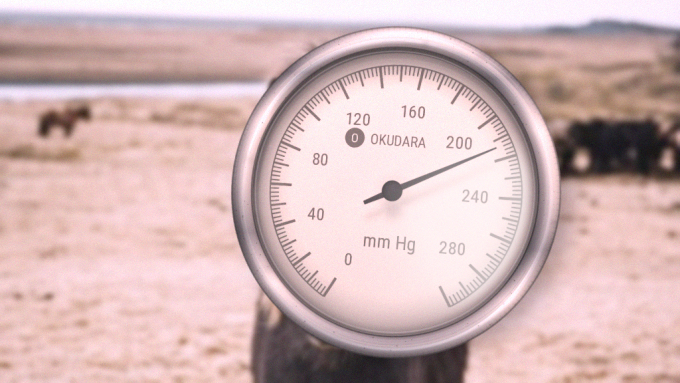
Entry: 214 mmHg
